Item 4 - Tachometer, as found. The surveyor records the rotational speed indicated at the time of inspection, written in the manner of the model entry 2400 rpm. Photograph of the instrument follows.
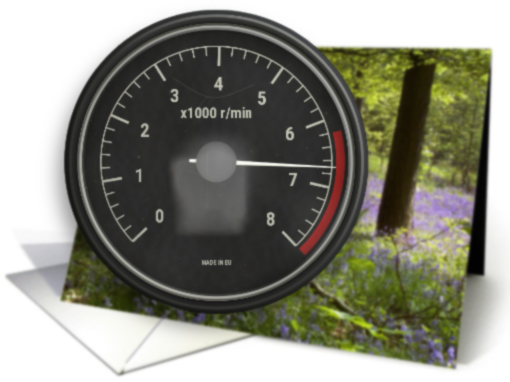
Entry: 6700 rpm
